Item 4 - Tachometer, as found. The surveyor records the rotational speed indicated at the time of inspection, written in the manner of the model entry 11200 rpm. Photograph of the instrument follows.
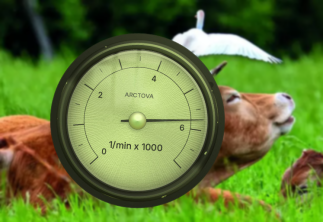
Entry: 5750 rpm
